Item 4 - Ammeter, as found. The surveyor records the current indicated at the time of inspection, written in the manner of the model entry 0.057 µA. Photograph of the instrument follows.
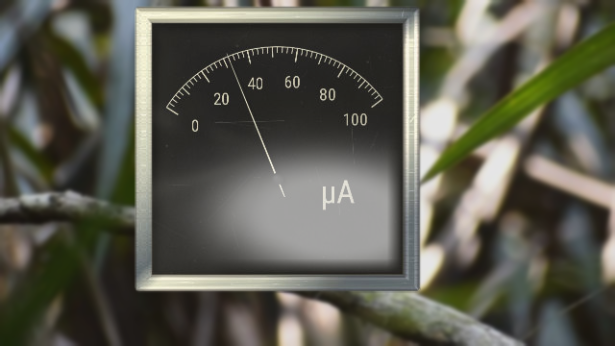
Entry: 32 µA
